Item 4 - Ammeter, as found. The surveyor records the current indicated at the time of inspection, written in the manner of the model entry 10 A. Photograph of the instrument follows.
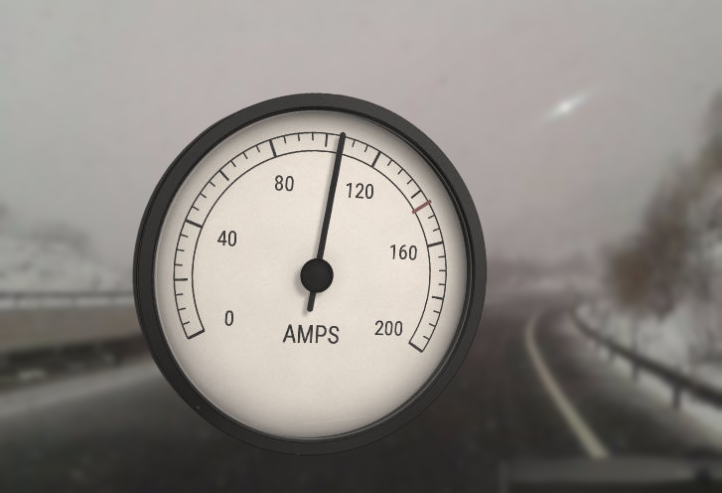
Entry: 105 A
